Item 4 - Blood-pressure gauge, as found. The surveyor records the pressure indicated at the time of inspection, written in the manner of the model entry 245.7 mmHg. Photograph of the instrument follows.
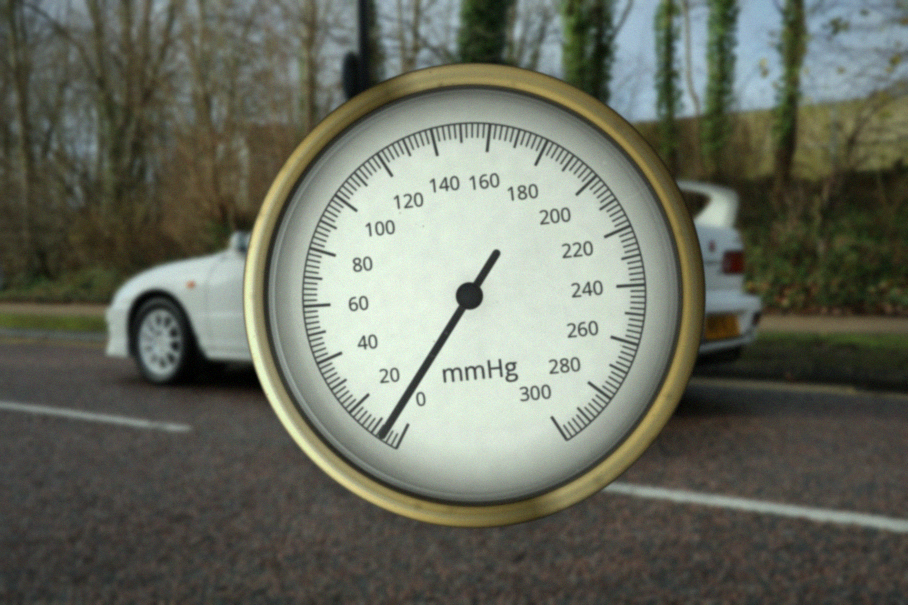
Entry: 6 mmHg
